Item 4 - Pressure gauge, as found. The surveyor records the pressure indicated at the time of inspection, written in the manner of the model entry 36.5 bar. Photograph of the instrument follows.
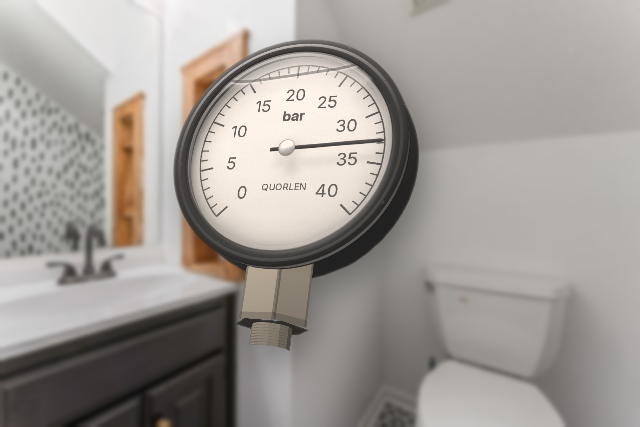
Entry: 33 bar
